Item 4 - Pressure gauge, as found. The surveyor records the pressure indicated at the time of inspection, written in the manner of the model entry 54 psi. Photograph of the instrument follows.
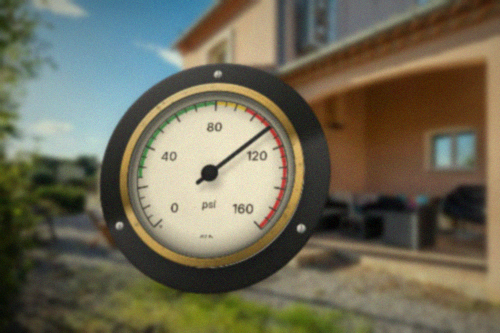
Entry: 110 psi
